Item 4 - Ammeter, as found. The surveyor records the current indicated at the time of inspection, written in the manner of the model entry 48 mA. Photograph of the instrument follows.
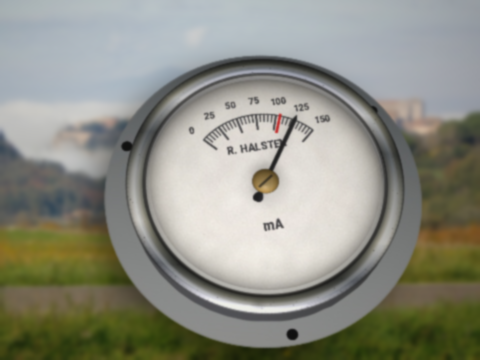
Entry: 125 mA
